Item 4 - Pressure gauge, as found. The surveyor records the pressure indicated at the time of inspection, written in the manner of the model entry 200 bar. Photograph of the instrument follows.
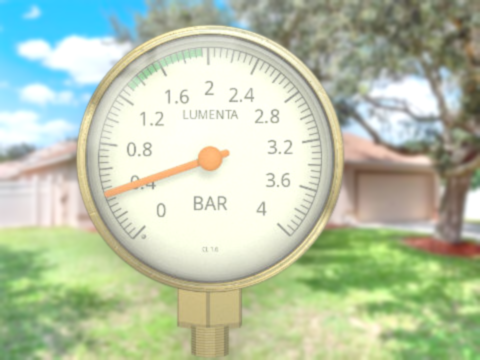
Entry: 0.4 bar
